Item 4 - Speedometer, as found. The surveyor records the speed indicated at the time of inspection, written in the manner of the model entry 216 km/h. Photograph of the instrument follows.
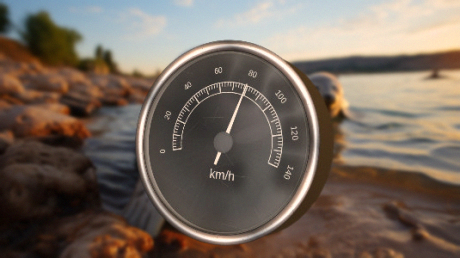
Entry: 80 km/h
